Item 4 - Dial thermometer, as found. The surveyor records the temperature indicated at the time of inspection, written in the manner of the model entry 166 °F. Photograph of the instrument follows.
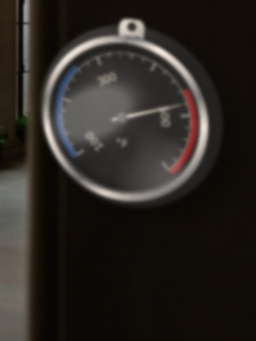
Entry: 480 °F
